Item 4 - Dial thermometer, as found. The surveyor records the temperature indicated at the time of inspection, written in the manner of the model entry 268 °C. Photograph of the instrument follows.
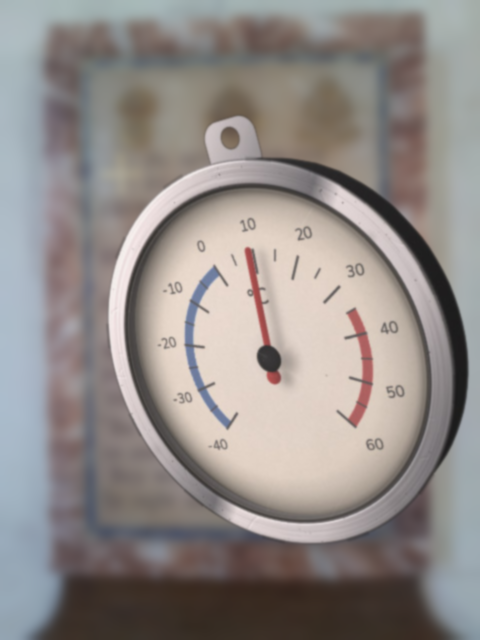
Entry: 10 °C
